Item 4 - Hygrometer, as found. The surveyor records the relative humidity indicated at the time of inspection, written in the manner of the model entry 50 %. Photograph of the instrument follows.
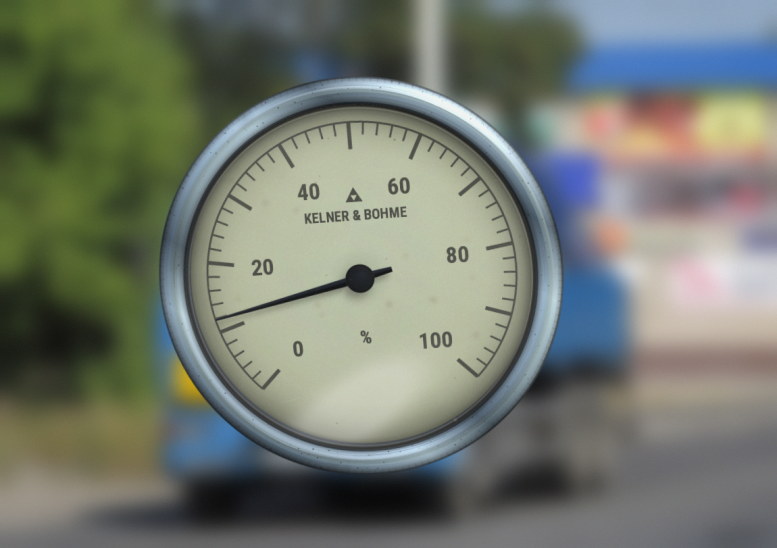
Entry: 12 %
